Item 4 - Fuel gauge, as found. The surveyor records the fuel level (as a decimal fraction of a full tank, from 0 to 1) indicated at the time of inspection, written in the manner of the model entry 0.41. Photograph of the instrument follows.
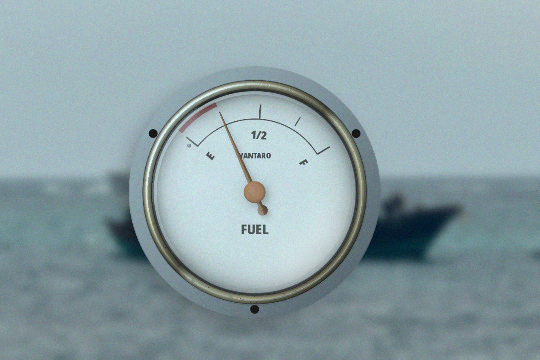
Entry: 0.25
